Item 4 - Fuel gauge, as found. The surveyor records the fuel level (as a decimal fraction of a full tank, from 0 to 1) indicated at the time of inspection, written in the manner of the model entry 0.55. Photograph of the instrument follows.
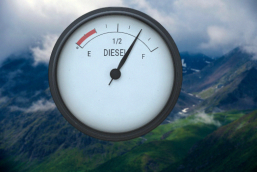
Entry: 0.75
